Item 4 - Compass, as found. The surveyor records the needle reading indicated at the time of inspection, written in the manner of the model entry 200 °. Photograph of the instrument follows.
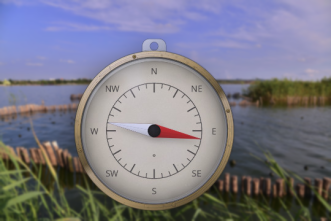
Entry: 100 °
